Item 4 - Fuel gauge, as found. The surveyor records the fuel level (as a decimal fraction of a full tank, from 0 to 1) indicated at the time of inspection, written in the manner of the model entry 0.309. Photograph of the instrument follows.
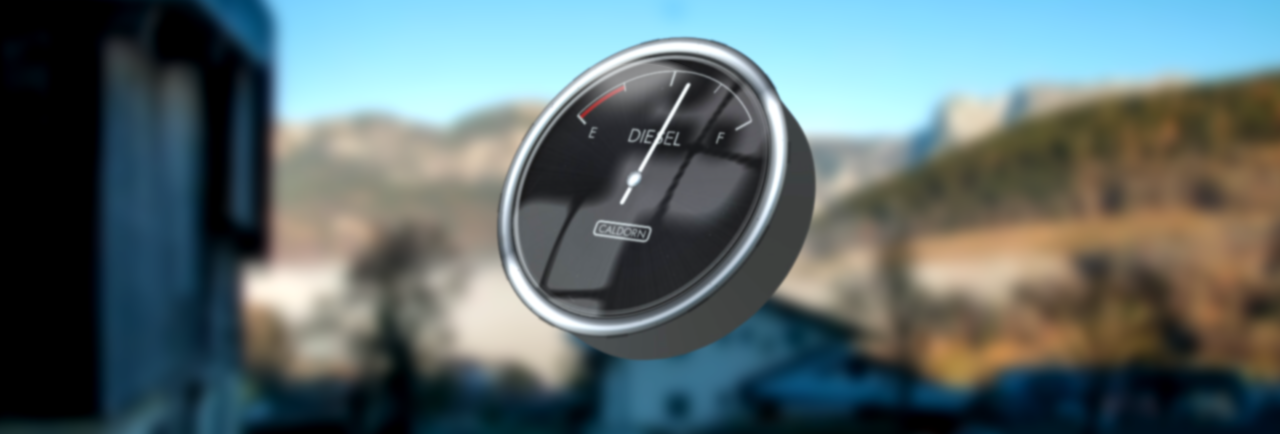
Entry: 0.625
